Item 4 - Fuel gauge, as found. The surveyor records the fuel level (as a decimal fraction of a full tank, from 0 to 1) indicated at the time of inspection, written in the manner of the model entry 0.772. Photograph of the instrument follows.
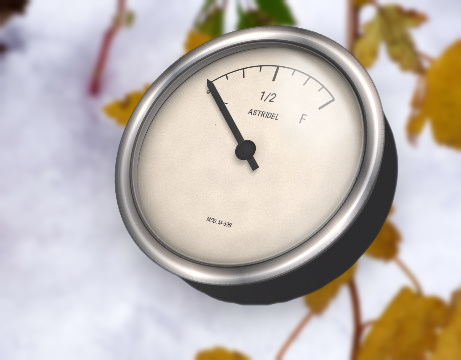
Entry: 0
